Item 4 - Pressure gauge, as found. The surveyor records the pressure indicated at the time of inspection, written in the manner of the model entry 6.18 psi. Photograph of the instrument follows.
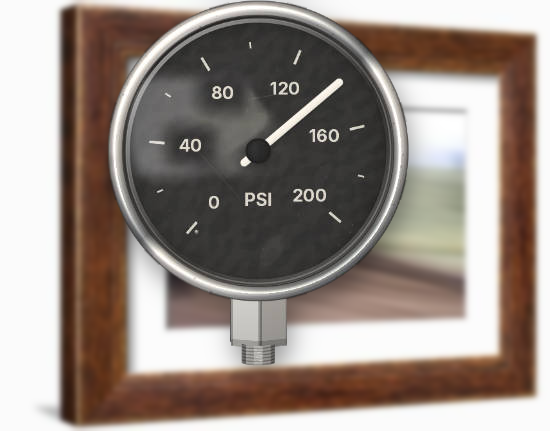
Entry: 140 psi
